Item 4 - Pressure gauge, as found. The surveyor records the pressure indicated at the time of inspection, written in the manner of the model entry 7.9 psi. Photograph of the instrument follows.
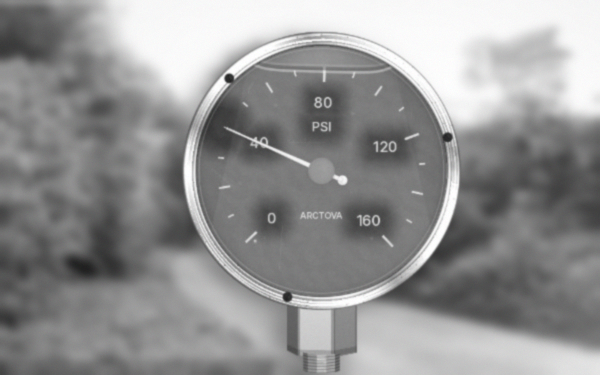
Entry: 40 psi
